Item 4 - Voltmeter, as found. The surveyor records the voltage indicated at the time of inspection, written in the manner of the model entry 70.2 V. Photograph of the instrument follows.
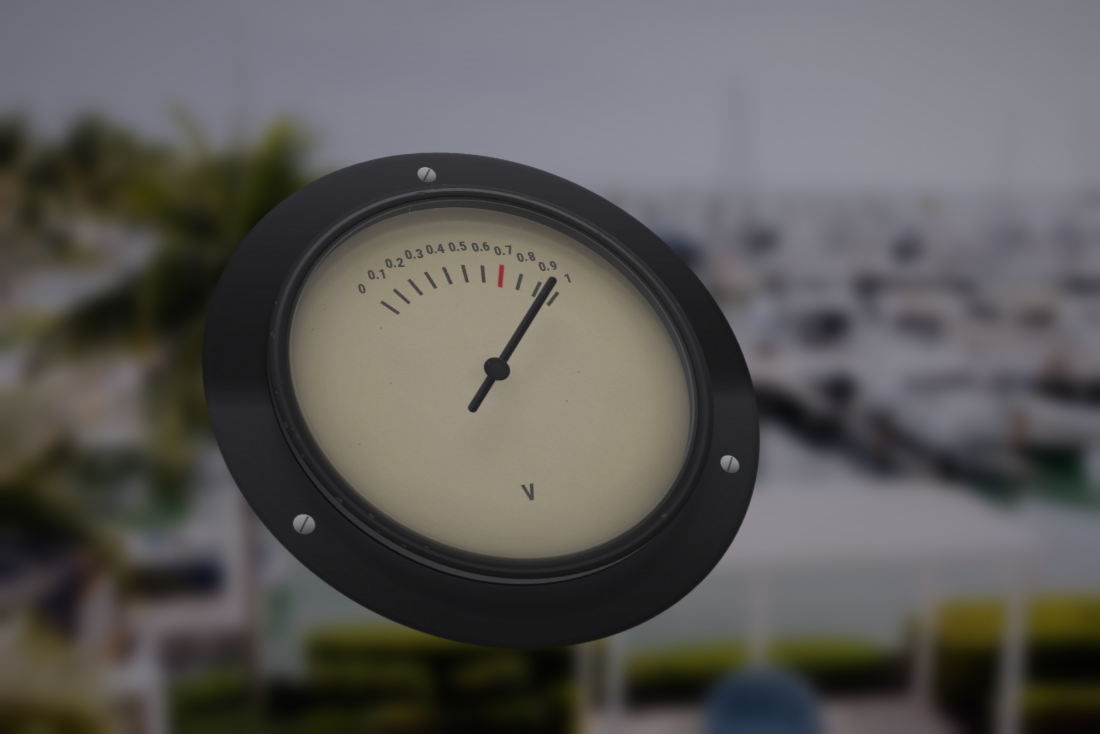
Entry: 0.95 V
